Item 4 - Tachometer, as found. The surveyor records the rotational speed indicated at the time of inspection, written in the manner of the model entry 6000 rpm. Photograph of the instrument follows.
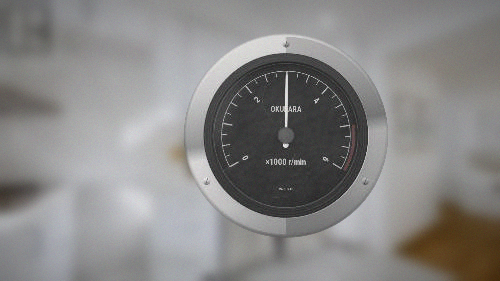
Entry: 3000 rpm
